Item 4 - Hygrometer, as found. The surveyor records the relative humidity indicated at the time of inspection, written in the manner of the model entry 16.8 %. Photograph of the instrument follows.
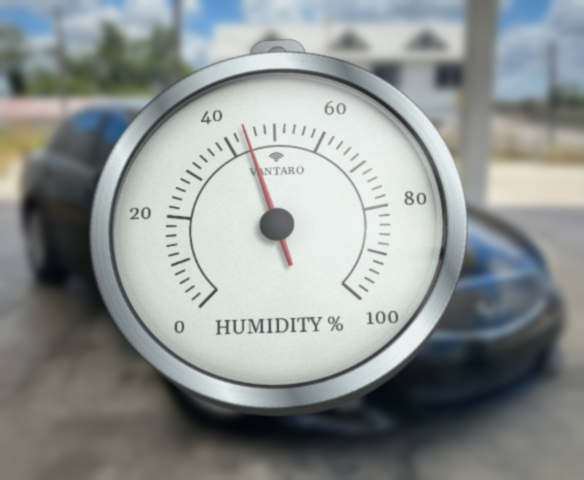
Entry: 44 %
